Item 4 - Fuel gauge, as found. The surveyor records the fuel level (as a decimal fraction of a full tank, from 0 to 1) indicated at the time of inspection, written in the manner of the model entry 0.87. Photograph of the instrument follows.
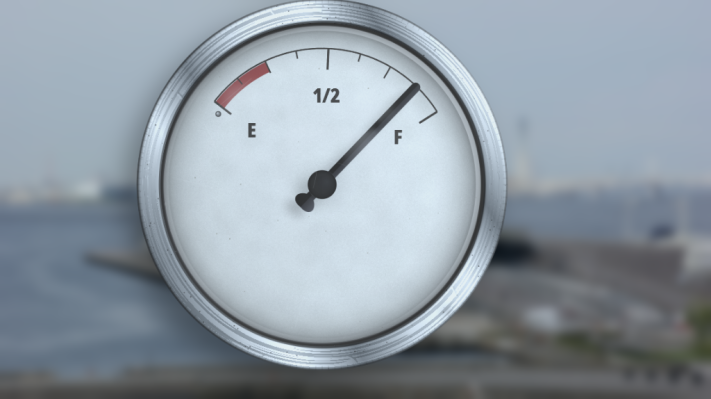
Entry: 0.875
